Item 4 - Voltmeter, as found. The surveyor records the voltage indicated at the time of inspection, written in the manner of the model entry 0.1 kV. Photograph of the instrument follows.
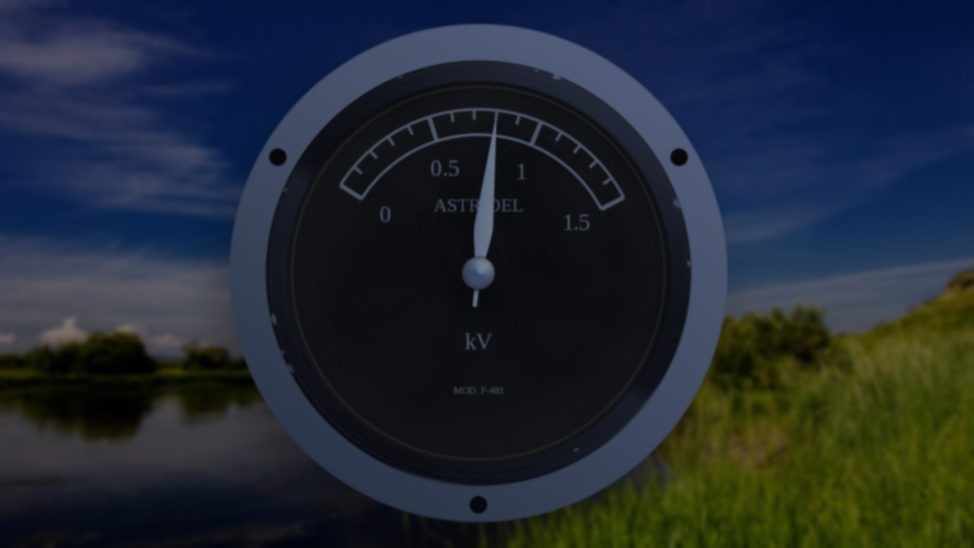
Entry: 0.8 kV
